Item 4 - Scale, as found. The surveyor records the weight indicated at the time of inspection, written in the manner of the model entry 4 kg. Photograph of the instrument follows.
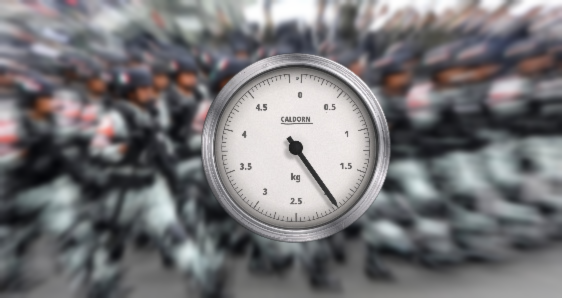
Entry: 2 kg
